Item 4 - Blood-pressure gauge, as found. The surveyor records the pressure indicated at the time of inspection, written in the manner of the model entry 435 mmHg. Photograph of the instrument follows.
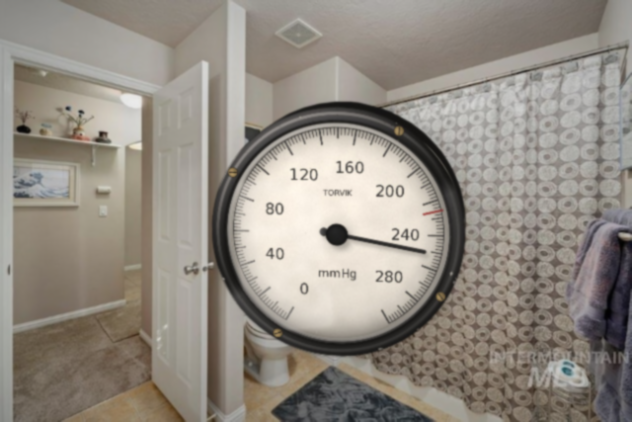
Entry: 250 mmHg
